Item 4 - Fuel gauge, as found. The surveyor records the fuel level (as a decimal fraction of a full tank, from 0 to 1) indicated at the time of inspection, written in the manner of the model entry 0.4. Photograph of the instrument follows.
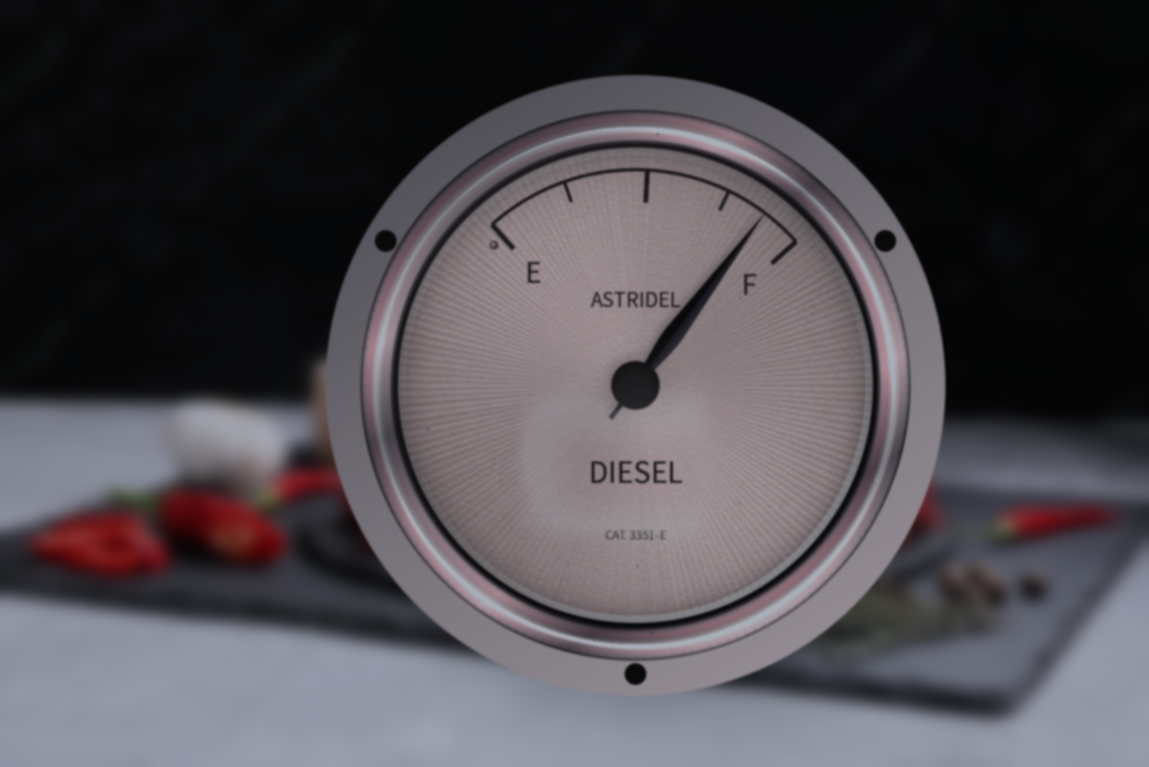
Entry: 0.875
